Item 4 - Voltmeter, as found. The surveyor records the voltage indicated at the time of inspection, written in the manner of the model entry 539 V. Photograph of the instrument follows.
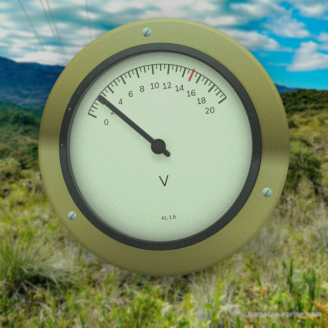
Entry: 2.5 V
